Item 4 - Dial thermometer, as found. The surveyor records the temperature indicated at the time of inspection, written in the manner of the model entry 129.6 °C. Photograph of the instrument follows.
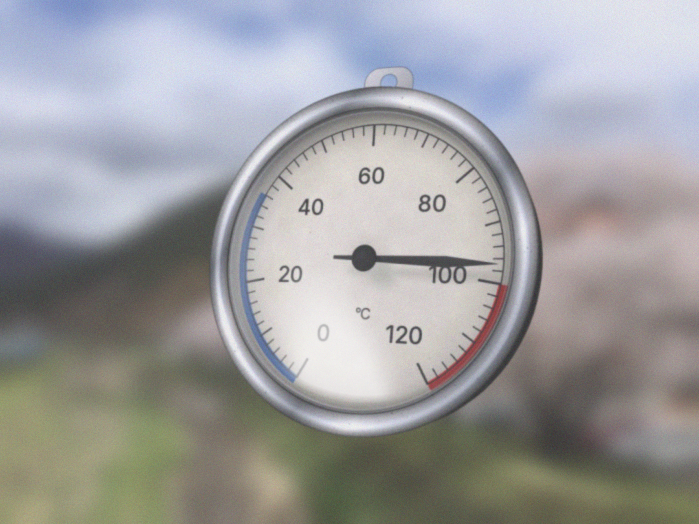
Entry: 97 °C
